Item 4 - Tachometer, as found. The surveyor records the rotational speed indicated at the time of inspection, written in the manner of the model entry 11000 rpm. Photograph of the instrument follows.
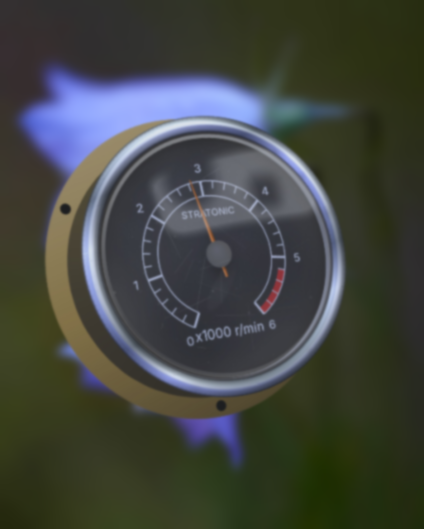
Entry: 2800 rpm
